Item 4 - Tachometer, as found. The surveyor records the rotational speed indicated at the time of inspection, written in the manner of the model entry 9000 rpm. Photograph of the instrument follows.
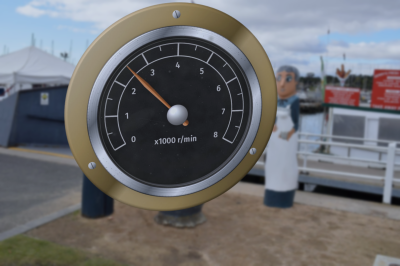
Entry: 2500 rpm
